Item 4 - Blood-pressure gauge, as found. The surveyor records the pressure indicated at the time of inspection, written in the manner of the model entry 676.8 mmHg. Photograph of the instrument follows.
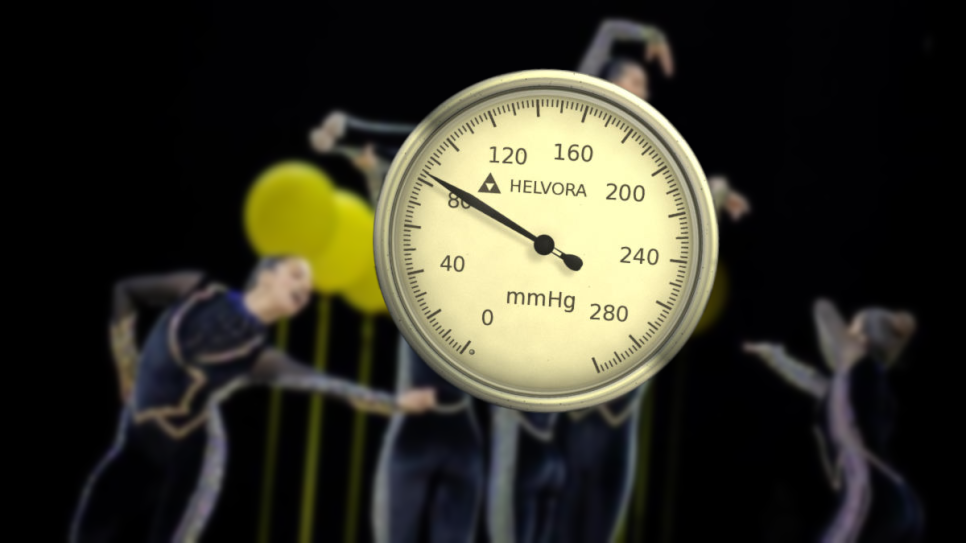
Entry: 84 mmHg
